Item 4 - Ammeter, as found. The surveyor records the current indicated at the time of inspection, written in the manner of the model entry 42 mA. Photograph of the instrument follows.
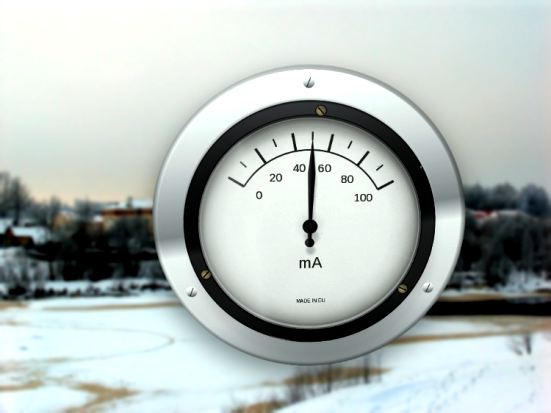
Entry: 50 mA
